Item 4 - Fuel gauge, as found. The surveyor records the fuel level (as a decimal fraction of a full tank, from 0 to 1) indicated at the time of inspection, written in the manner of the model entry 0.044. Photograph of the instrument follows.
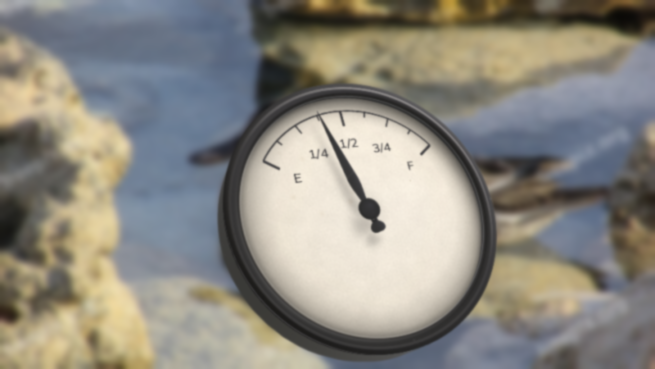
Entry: 0.375
